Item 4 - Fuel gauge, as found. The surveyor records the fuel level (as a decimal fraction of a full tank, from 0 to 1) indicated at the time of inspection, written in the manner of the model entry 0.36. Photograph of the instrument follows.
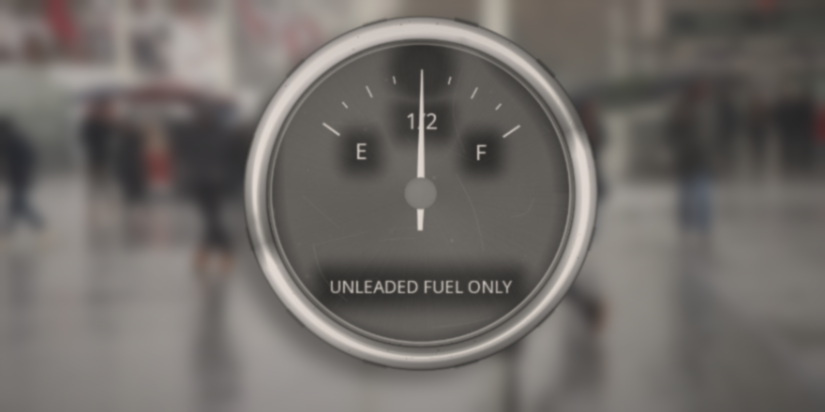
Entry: 0.5
